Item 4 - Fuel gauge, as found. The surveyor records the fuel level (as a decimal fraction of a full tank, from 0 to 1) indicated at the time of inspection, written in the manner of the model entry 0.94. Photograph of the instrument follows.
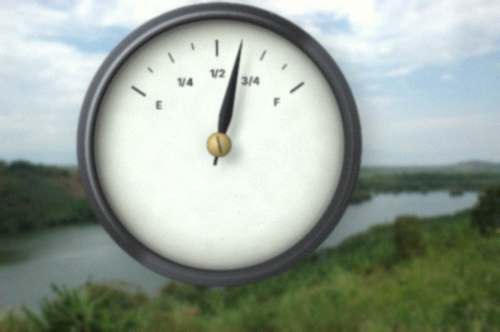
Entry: 0.625
